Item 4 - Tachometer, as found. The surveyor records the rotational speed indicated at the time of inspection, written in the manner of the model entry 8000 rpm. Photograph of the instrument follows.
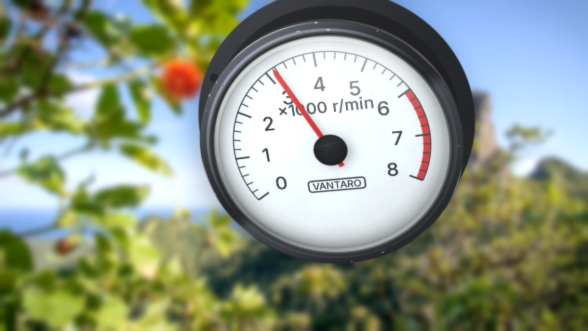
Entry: 3200 rpm
